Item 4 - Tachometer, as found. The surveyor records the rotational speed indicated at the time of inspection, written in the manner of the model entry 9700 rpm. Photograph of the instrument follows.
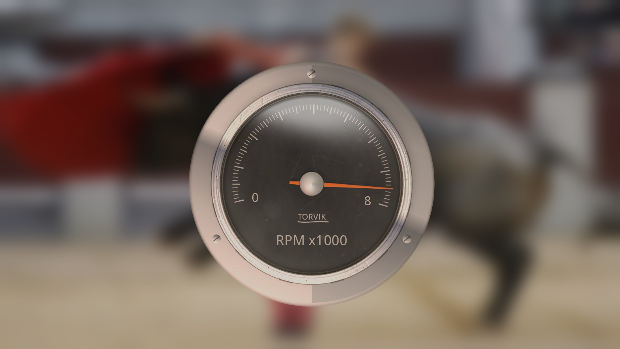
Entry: 7500 rpm
